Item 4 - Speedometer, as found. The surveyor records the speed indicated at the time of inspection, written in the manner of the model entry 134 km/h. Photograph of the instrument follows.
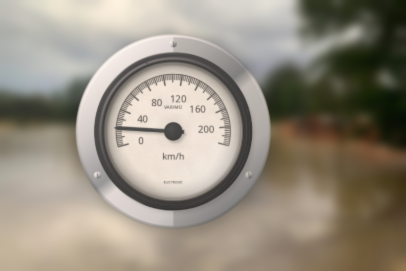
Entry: 20 km/h
